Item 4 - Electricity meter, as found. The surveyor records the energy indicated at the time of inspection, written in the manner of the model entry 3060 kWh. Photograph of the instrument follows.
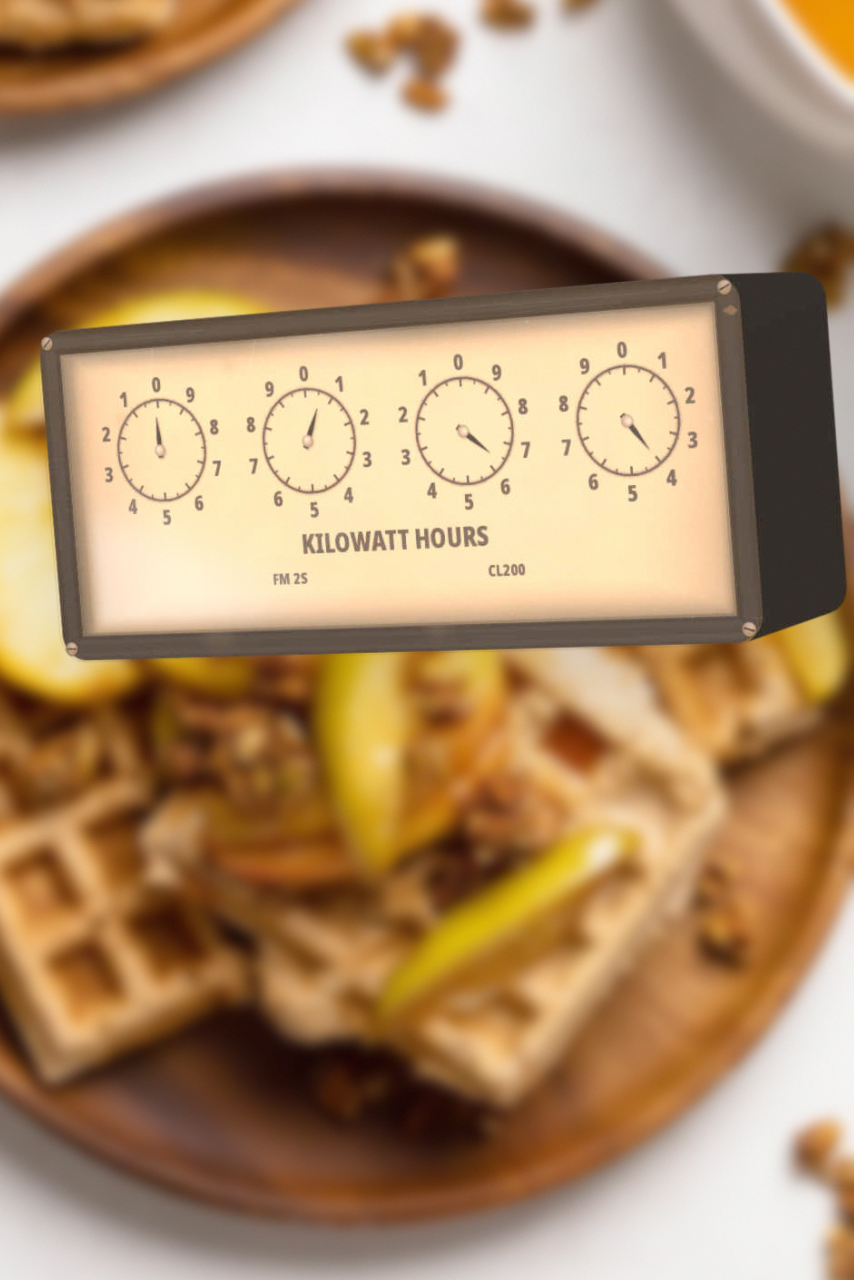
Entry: 64 kWh
